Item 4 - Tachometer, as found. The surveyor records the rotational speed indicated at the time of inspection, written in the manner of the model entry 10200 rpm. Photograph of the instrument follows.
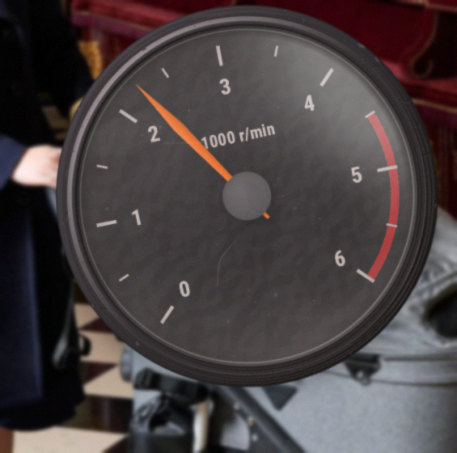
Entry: 2250 rpm
